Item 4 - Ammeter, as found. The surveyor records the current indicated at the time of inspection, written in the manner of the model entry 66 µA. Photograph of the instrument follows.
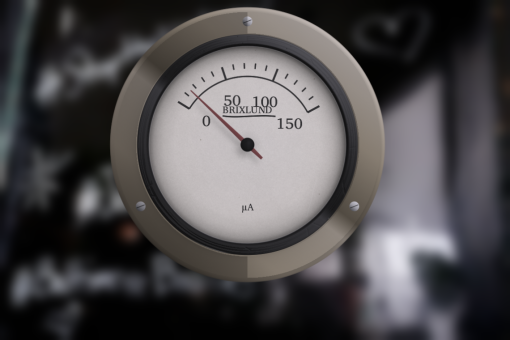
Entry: 15 µA
